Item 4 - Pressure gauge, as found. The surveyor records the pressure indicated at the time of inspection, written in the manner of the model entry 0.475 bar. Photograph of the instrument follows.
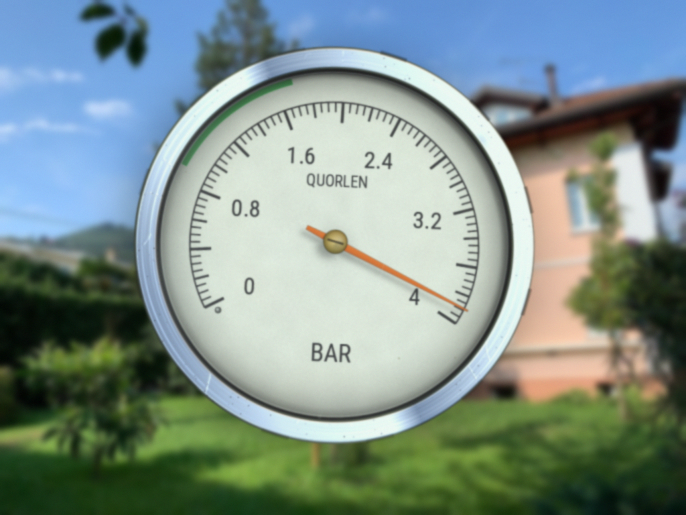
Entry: 3.9 bar
